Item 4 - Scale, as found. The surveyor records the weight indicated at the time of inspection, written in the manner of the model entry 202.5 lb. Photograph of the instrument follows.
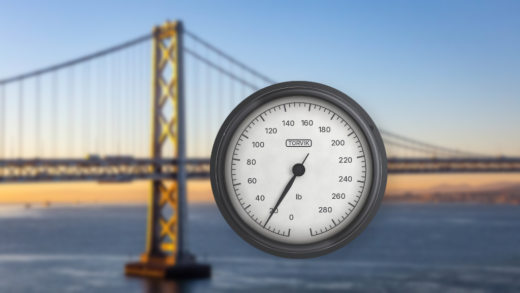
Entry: 20 lb
